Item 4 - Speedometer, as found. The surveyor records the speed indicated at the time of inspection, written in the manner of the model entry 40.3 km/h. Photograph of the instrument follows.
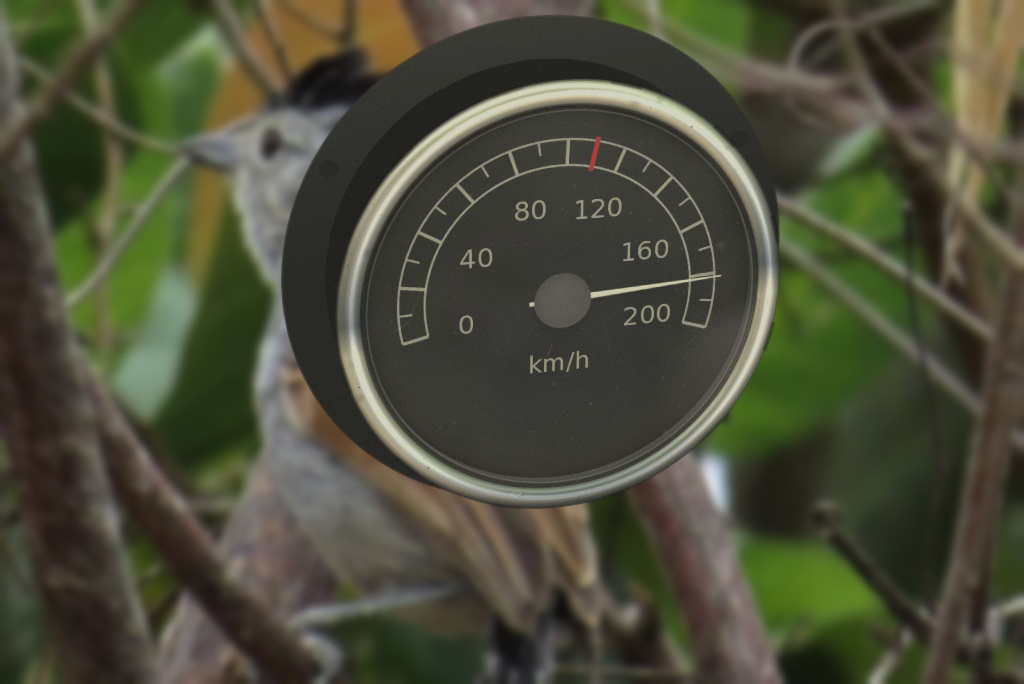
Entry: 180 km/h
